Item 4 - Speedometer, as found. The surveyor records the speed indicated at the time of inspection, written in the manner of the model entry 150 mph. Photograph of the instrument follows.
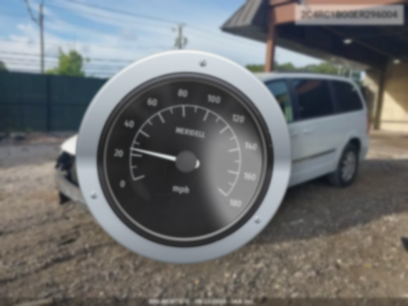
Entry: 25 mph
